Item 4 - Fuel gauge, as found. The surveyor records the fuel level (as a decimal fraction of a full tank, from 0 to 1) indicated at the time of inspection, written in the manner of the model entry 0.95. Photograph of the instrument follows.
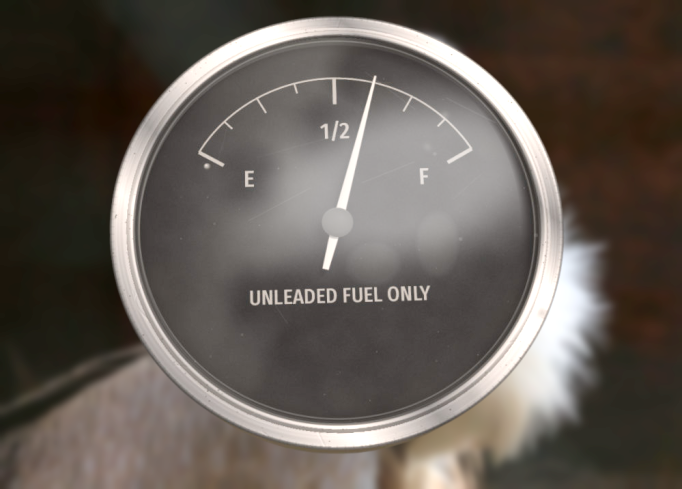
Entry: 0.625
